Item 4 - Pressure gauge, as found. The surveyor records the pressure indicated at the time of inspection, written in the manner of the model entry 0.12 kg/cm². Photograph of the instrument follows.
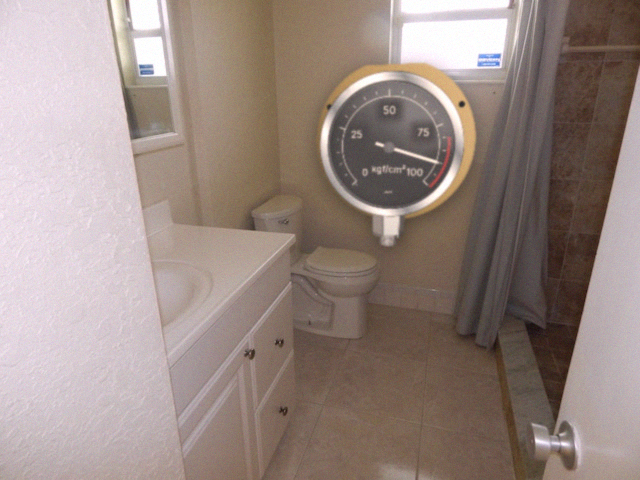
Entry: 90 kg/cm²
